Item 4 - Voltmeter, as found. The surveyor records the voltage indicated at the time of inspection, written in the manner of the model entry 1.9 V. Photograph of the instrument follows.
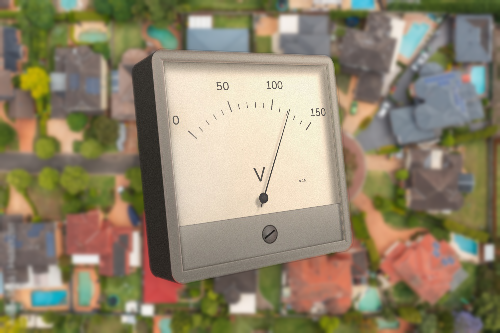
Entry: 120 V
